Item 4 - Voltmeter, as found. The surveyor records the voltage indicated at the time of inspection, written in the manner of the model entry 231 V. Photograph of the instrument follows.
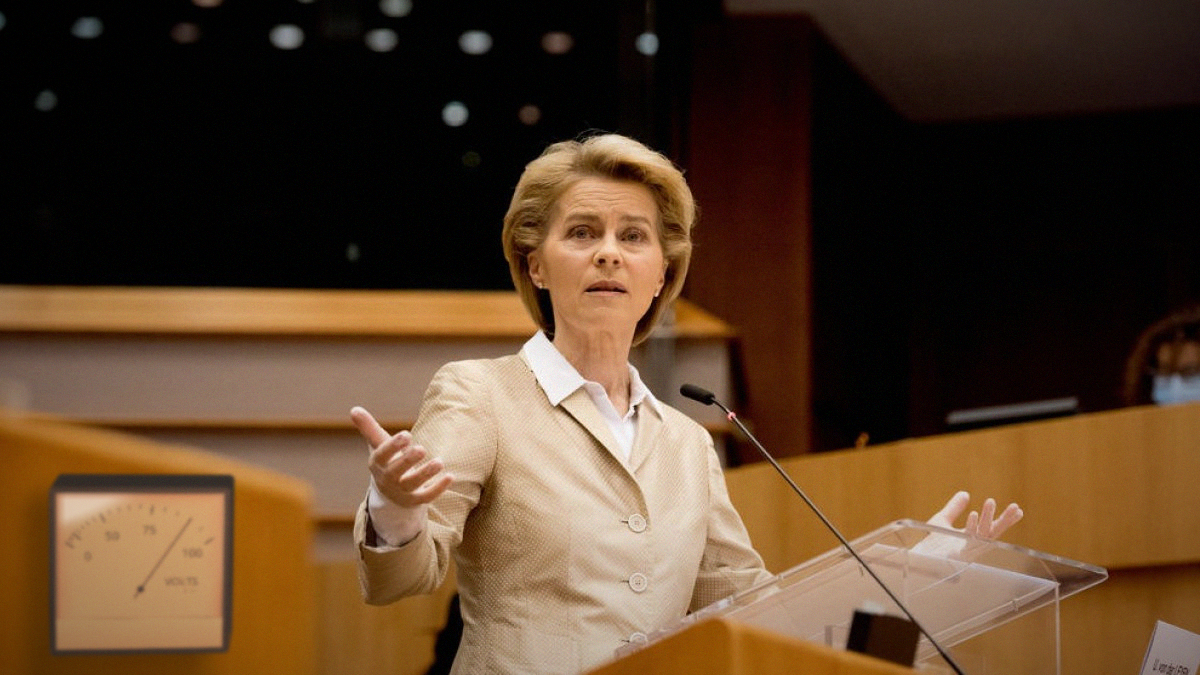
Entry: 90 V
